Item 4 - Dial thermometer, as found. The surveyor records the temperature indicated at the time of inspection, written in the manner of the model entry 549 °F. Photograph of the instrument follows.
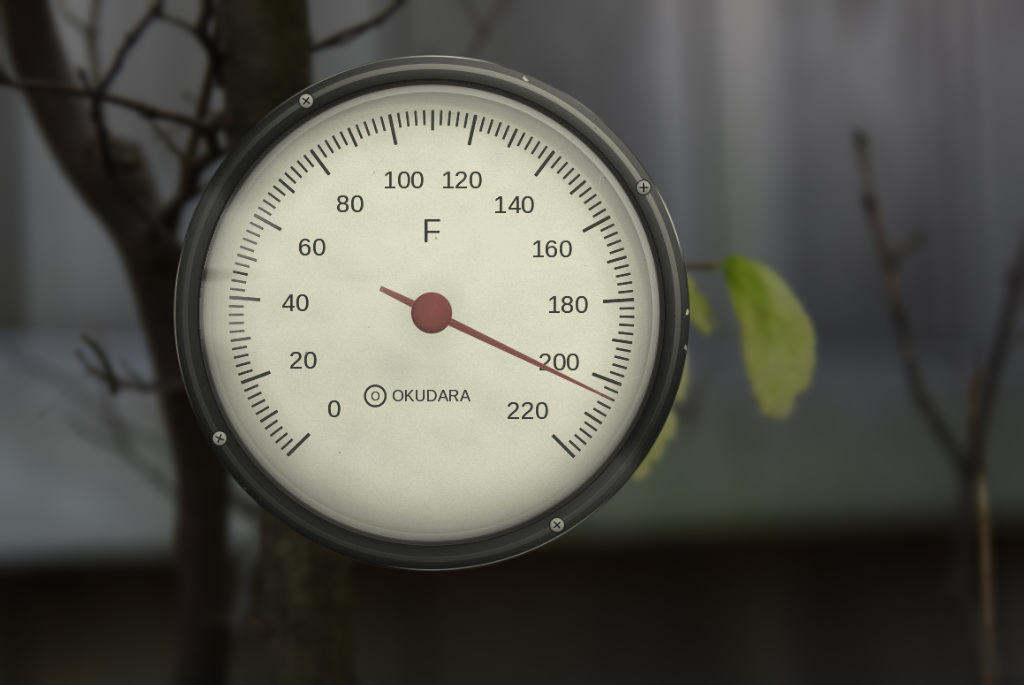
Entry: 204 °F
